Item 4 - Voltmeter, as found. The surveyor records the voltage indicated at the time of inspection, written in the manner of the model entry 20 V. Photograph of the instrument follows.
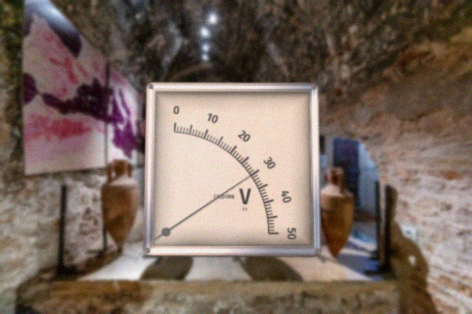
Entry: 30 V
